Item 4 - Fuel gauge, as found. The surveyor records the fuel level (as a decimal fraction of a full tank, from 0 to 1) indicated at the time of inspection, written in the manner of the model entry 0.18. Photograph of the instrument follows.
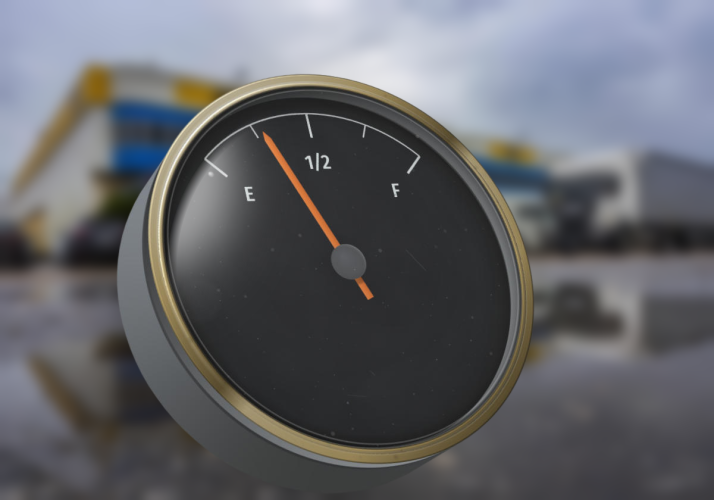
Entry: 0.25
